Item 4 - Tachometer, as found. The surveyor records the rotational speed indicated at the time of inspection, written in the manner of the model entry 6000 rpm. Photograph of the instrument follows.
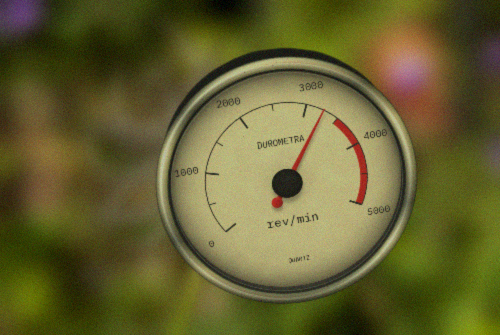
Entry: 3250 rpm
